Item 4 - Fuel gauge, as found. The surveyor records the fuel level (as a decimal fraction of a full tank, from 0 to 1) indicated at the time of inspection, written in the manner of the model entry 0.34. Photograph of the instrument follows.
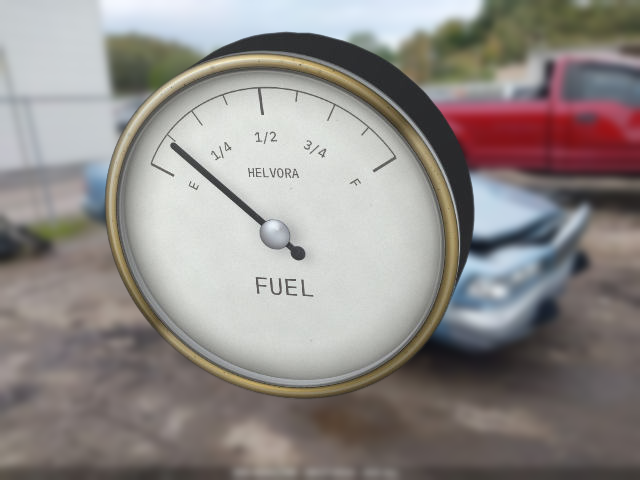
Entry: 0.125
